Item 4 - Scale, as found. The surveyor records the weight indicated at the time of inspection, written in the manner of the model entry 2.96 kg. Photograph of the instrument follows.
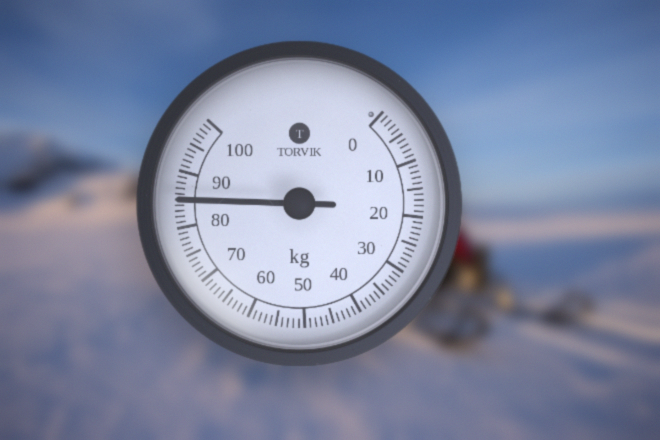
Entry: 85 kg
